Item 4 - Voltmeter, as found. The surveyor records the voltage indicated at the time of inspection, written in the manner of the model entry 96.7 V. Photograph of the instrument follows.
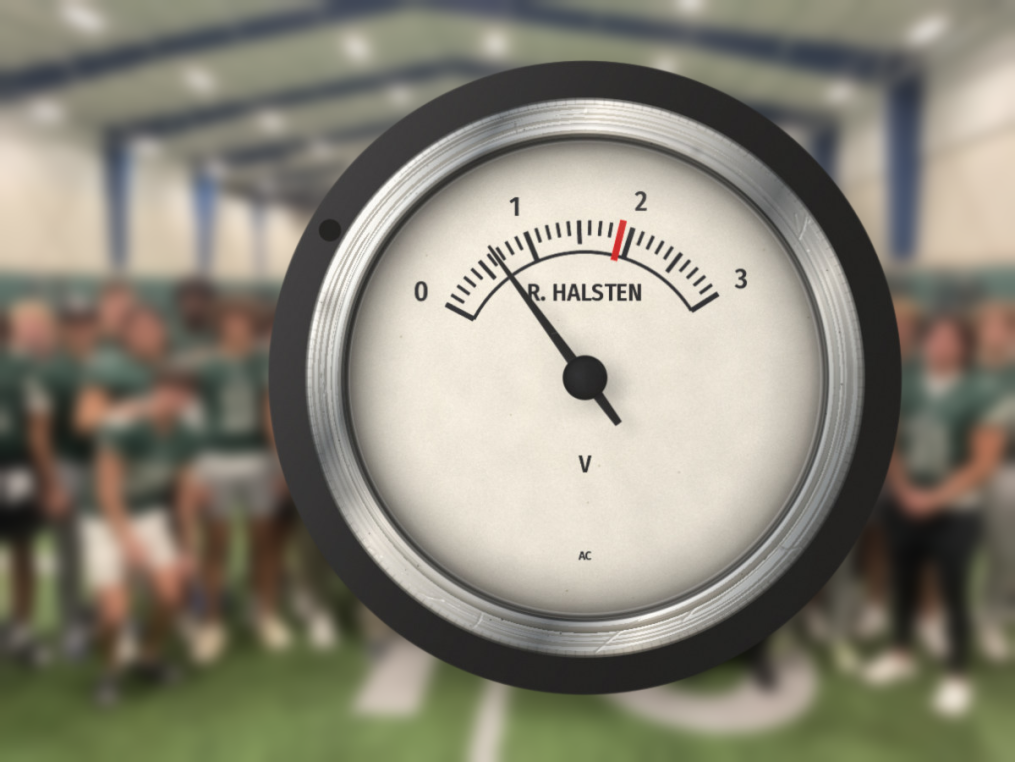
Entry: 0.65 V
